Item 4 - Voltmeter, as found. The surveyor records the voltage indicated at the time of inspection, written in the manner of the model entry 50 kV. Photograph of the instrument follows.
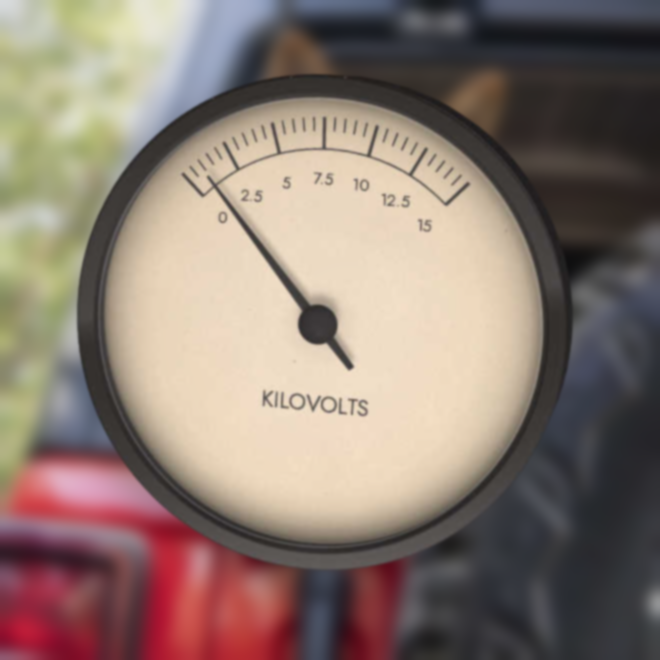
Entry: 1 kV
